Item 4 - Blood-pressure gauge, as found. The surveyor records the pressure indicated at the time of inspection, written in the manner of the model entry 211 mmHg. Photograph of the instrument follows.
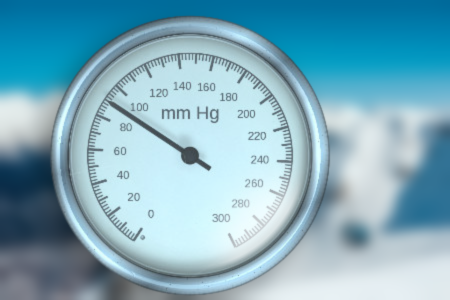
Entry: 90 mmHg
